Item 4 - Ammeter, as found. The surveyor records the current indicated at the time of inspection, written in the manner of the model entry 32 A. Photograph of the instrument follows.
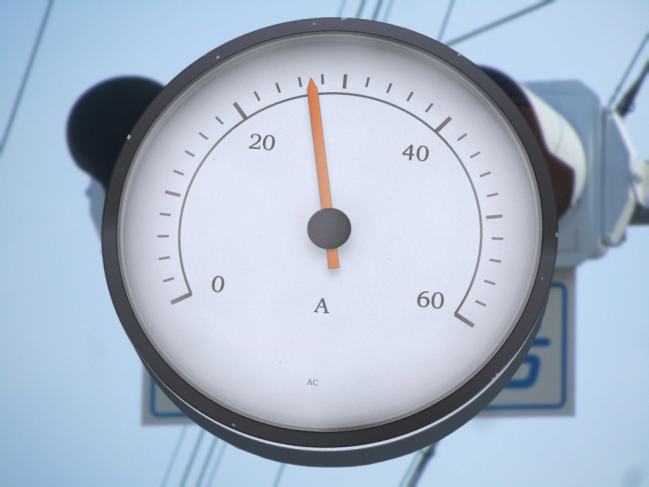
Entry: 27 A
